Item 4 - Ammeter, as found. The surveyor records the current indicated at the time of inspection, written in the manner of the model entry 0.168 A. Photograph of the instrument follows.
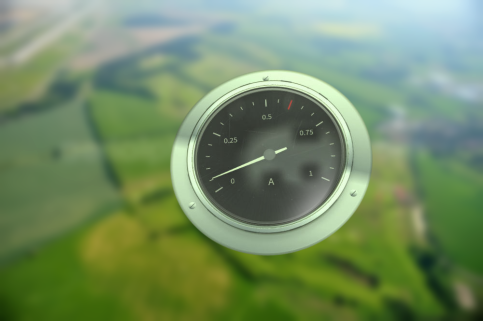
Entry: 0.05 A
